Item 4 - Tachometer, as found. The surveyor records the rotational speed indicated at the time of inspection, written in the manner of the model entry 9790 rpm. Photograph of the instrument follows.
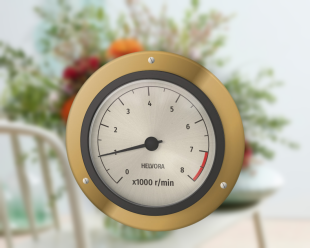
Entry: 1000 rpm
